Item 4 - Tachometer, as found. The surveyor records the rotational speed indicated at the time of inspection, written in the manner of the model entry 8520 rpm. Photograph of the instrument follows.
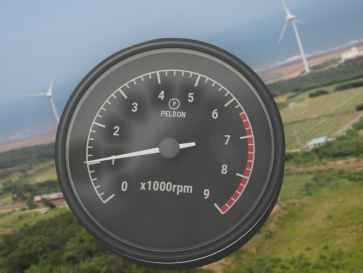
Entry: 1000 rpm
